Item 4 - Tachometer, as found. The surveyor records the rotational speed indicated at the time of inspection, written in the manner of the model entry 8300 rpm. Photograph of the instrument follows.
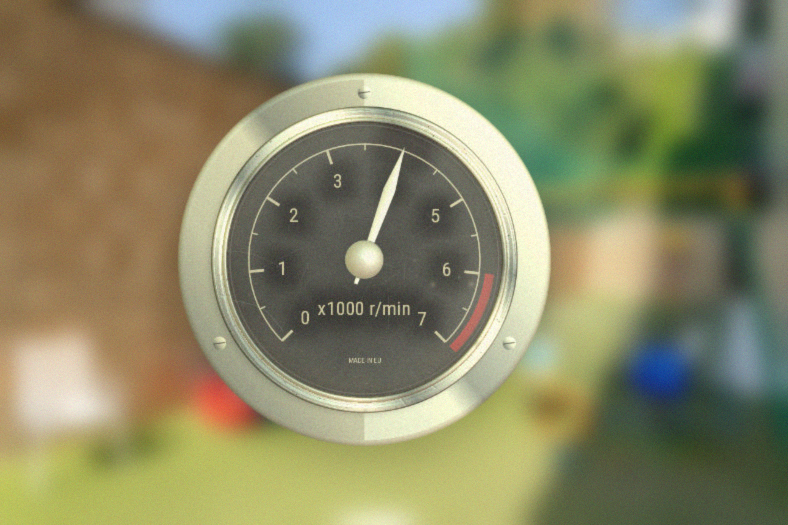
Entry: 4000 rpm
